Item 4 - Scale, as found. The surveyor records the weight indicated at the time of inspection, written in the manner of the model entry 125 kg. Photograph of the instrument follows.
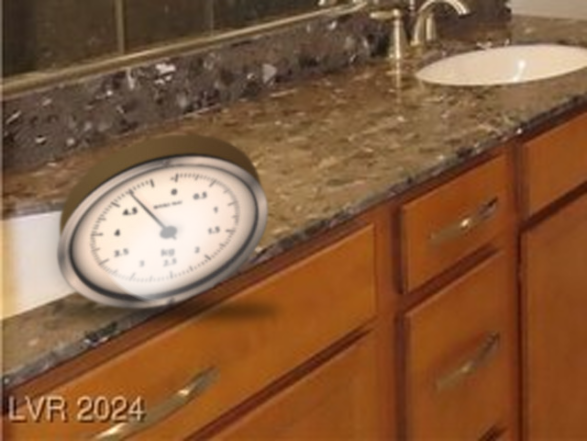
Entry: 4.75 kg
